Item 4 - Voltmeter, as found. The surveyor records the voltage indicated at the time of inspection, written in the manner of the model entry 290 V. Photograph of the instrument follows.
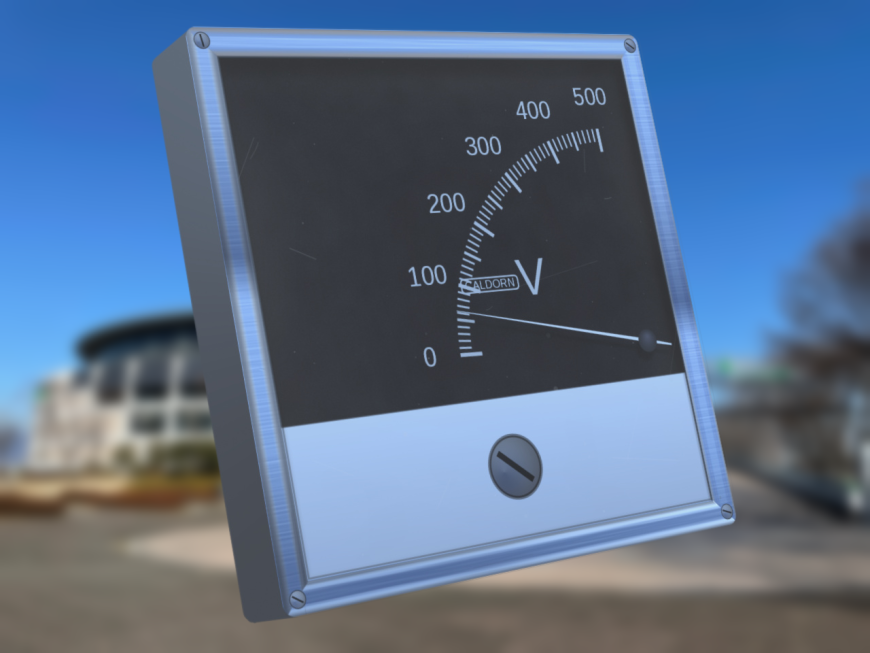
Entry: 60 V
